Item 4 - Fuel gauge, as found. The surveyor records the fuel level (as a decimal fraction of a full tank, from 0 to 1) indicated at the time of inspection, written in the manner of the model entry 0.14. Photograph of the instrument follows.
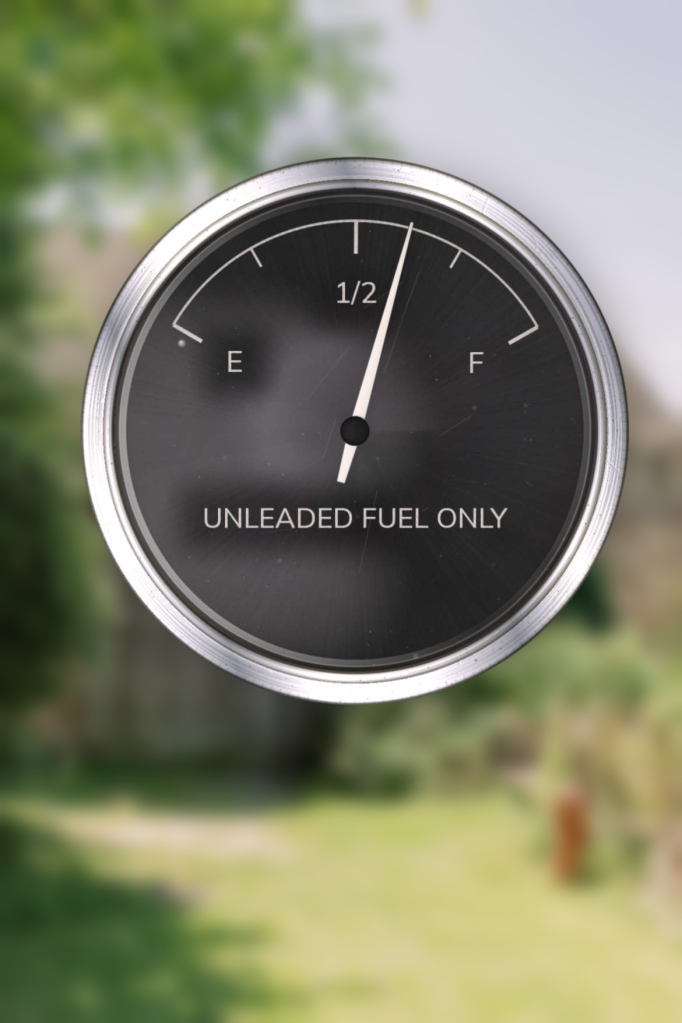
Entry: 0.625
